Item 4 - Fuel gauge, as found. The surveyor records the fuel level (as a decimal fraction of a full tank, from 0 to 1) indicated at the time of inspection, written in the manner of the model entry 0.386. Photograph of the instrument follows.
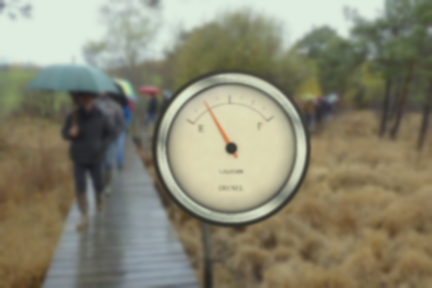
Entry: 0.25
